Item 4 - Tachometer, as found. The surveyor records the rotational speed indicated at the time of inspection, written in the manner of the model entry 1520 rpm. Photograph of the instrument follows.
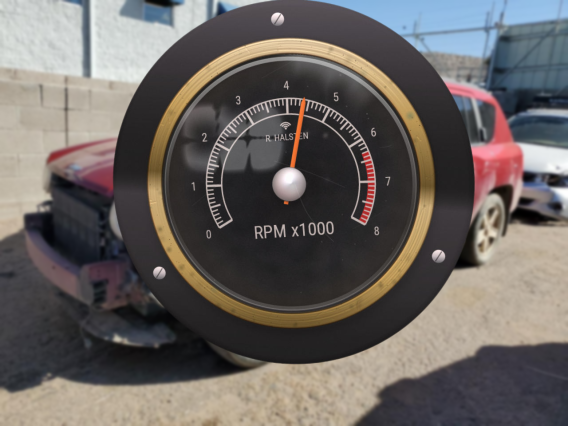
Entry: 4400 rpm
